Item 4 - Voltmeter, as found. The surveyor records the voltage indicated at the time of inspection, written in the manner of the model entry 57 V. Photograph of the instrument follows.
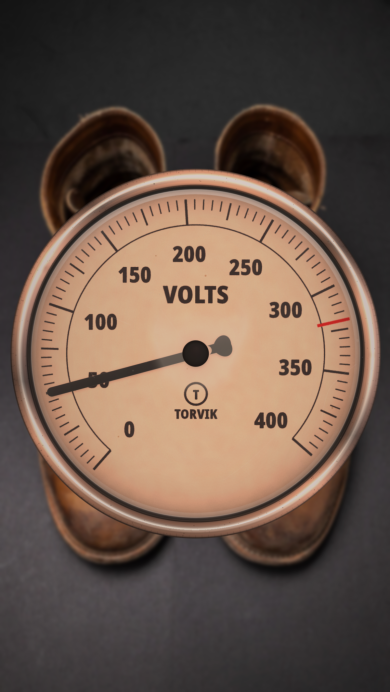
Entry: 50 V
